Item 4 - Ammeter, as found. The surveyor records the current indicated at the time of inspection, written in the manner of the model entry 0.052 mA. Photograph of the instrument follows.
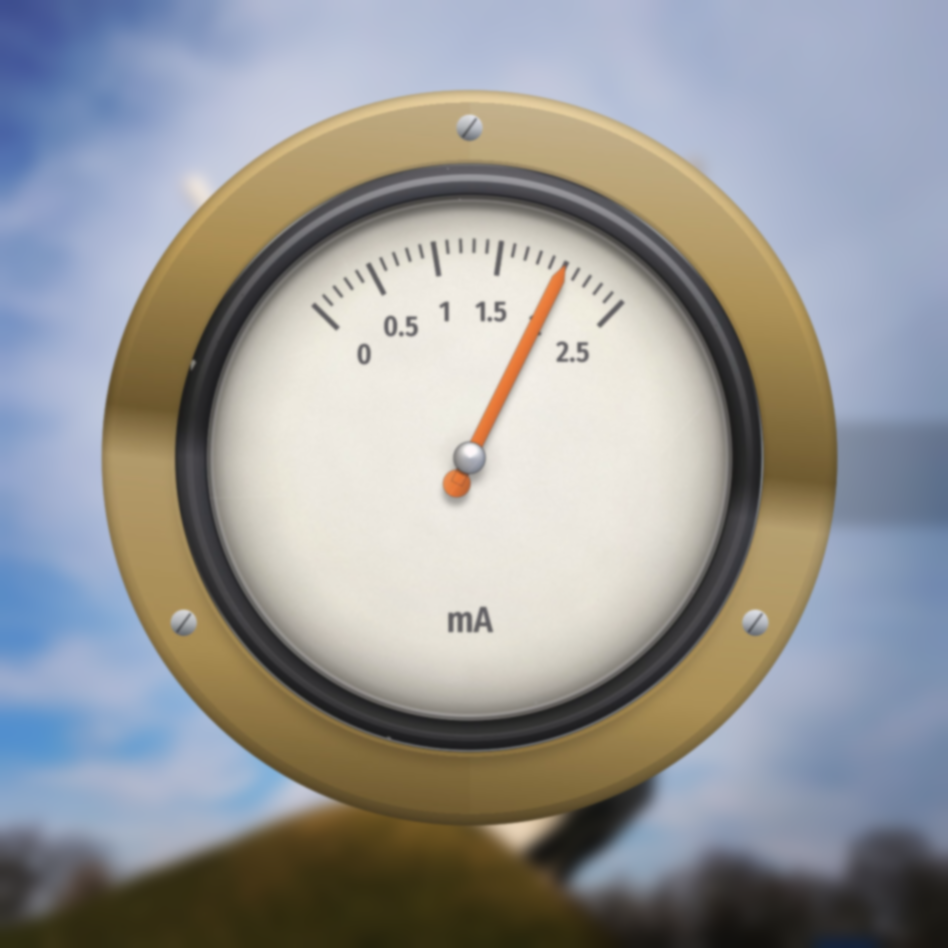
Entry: 2 mA
